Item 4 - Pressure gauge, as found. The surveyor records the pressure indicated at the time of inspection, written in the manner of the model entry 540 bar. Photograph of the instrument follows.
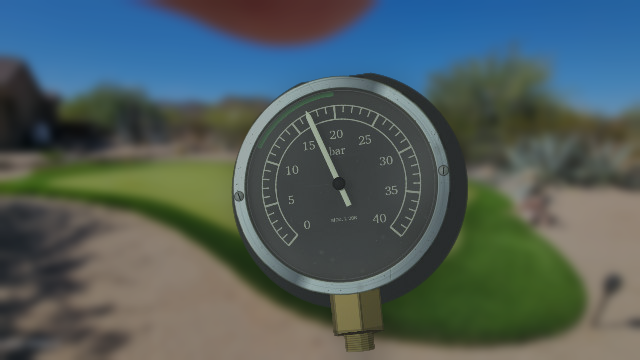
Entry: 17 bar
